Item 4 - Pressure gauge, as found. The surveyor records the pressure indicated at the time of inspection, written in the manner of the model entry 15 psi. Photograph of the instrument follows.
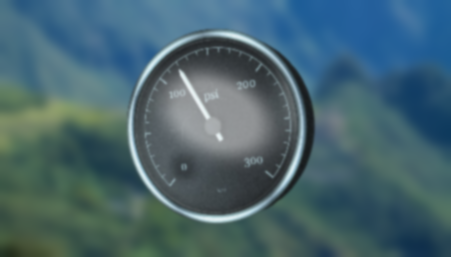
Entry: 120 psi
